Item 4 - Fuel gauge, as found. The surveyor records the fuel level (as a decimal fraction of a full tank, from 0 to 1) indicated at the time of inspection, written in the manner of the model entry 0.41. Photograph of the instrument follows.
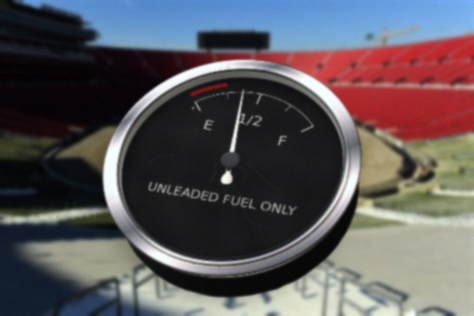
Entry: 0.375
